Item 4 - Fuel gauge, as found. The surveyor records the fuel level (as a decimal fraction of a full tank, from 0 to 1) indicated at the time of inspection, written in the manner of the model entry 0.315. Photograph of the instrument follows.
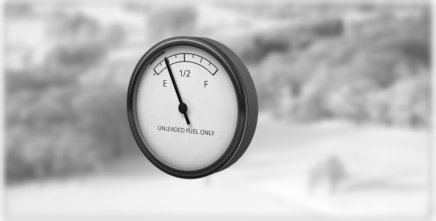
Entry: 0.25
